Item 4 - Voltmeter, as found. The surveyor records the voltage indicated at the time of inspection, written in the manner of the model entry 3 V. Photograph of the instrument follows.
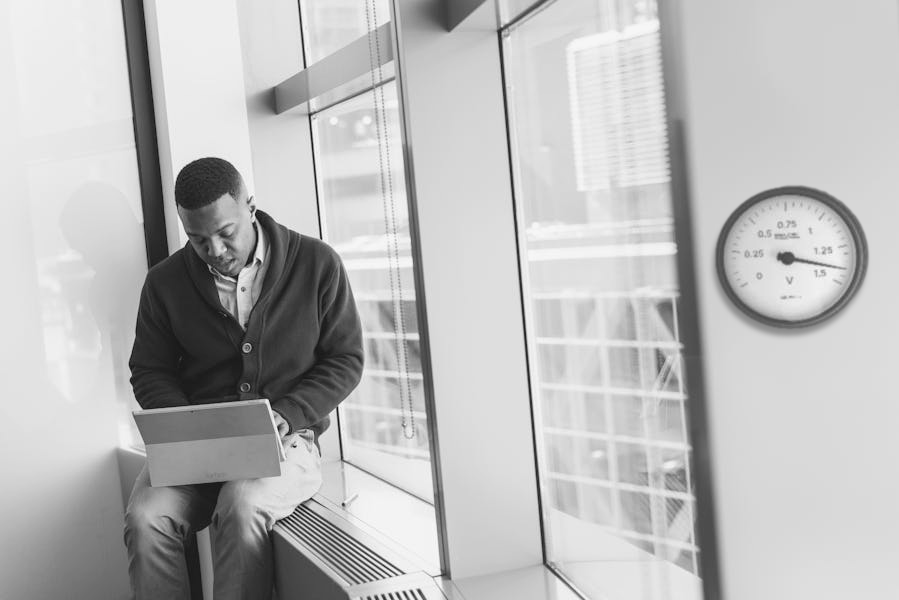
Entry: 1.4 V
